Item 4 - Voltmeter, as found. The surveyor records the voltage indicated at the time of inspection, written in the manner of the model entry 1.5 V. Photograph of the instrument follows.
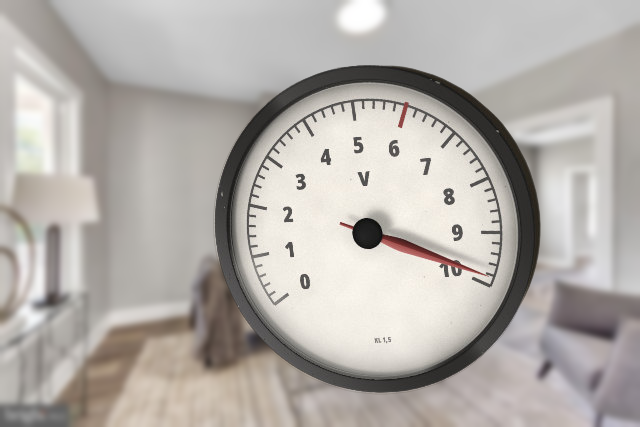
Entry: 9.8 V
